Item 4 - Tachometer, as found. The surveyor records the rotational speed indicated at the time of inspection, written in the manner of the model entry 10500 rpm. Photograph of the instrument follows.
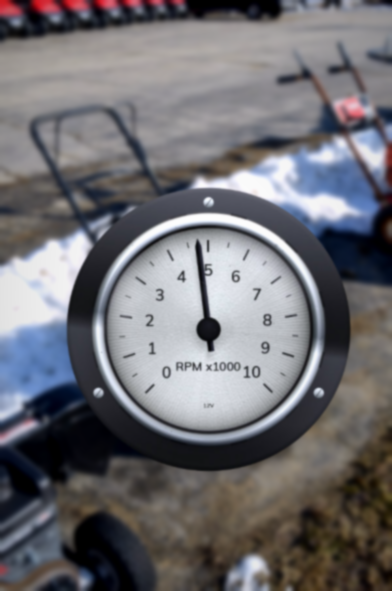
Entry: 4750 rpm
